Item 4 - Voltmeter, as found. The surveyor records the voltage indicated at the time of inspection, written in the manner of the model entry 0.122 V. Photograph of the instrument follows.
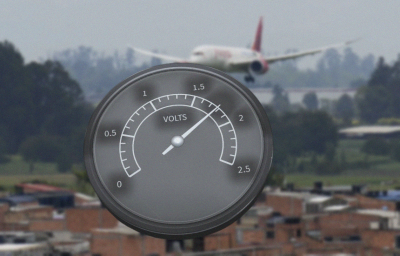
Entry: 1.8 V
